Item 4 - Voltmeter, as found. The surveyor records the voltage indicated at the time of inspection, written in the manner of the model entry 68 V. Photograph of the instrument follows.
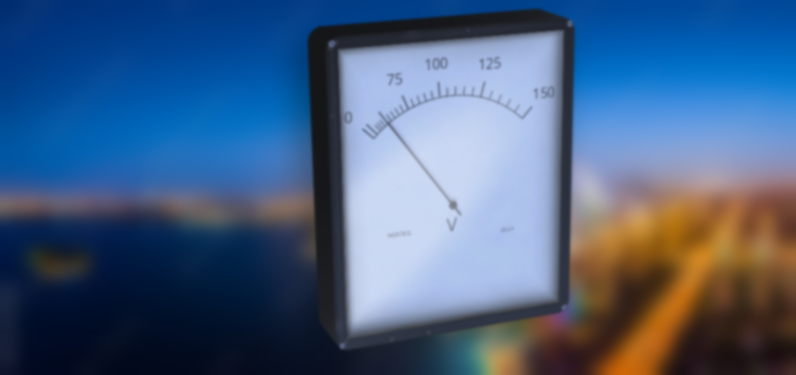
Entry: 50 V
